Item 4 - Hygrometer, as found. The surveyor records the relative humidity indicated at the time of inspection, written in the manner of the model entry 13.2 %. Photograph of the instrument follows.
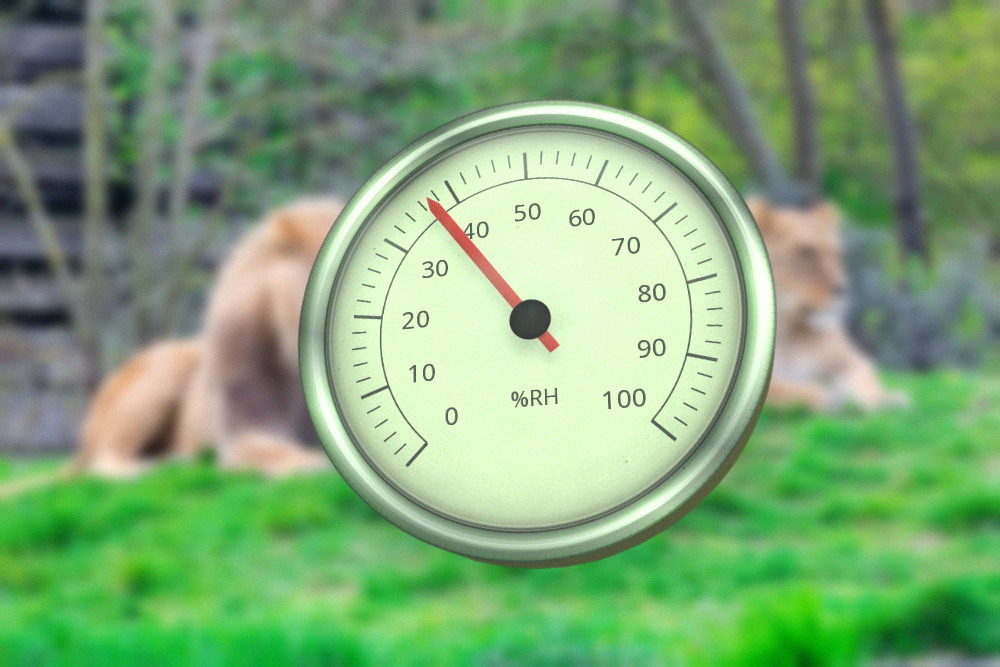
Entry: 37 %
